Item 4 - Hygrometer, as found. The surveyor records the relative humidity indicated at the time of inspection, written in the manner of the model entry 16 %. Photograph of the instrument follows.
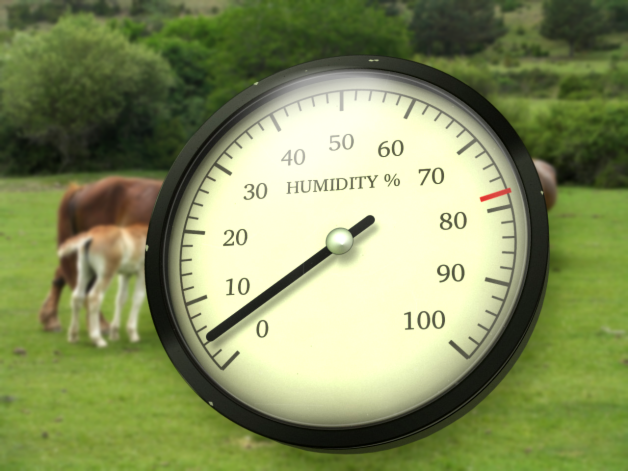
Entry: 4 %
